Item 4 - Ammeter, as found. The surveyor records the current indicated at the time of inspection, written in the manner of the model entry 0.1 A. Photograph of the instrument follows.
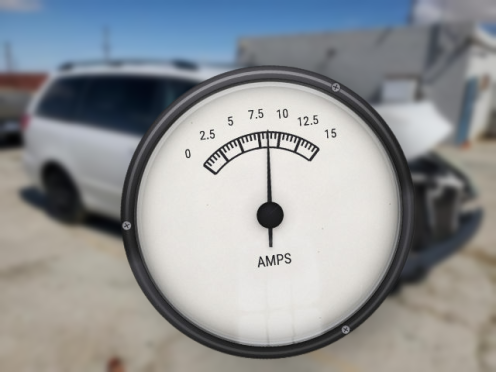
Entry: 8.5 A
